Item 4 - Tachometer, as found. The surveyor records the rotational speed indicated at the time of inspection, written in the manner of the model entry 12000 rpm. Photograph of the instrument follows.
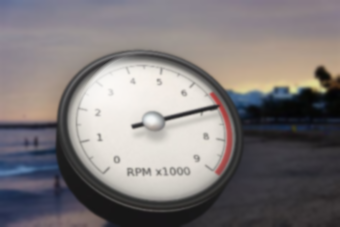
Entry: 7000 rpm
